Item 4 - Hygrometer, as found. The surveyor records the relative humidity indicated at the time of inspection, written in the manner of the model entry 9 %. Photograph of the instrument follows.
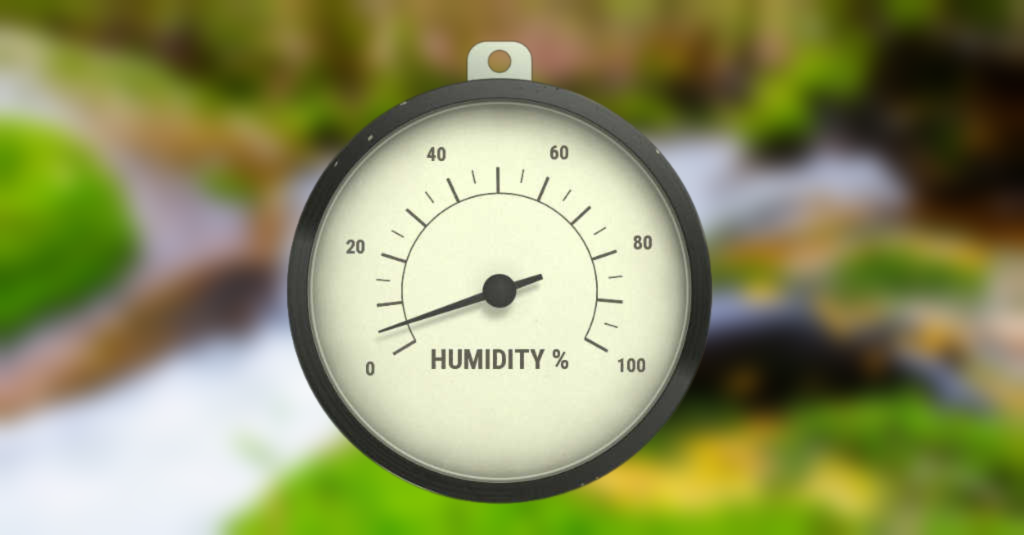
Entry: 5 %
